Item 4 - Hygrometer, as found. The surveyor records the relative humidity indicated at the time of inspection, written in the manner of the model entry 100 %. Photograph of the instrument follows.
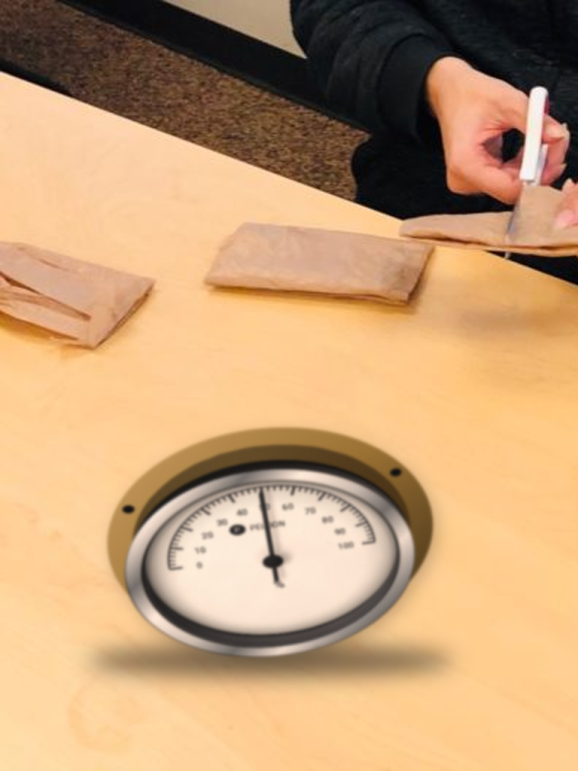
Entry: 50 %
